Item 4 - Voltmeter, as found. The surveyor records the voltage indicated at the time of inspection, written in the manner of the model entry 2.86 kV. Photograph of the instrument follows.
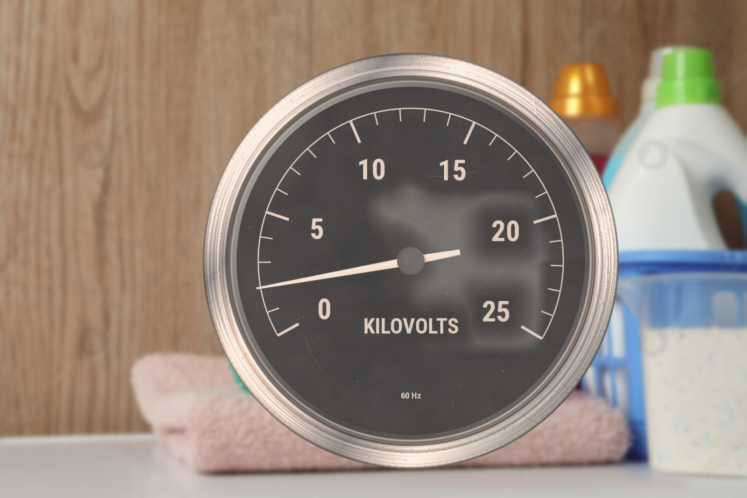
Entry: 2 kV
